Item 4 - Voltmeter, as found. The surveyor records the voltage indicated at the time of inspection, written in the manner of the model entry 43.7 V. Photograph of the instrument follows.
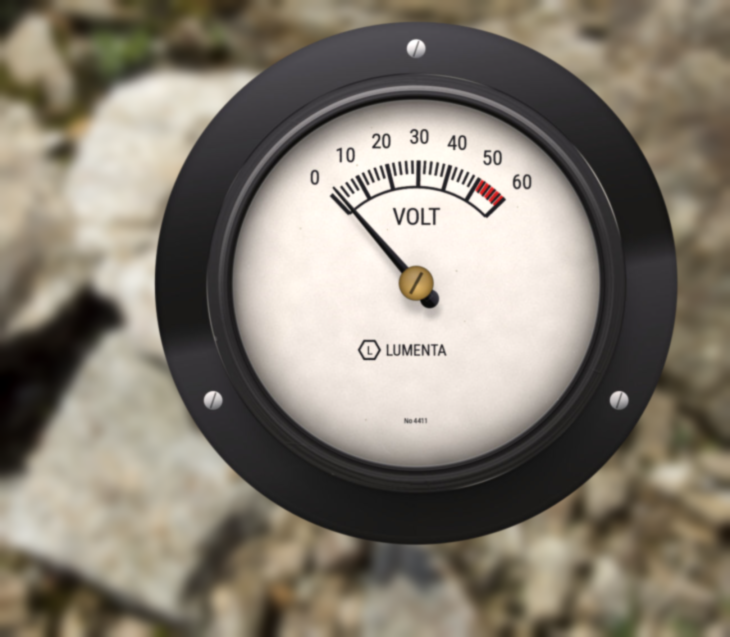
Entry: 2 V
